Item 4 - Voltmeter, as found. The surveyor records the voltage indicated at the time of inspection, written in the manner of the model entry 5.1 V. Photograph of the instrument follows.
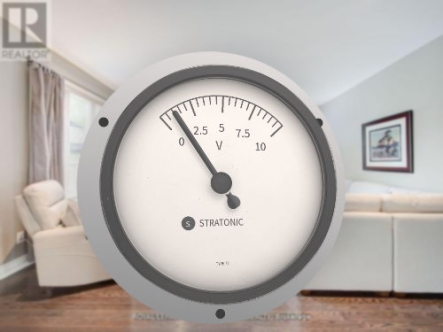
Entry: 1 V
